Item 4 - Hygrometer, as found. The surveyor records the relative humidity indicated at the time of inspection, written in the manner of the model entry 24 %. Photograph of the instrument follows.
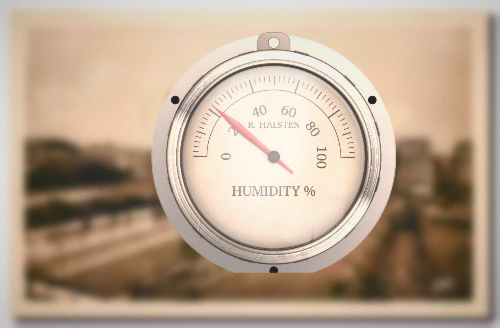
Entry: 22 %
